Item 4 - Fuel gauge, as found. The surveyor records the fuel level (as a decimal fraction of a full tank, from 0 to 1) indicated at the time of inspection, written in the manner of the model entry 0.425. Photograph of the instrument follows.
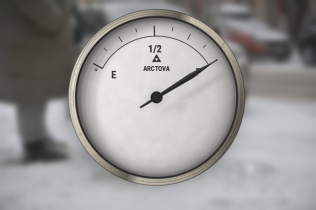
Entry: 1
